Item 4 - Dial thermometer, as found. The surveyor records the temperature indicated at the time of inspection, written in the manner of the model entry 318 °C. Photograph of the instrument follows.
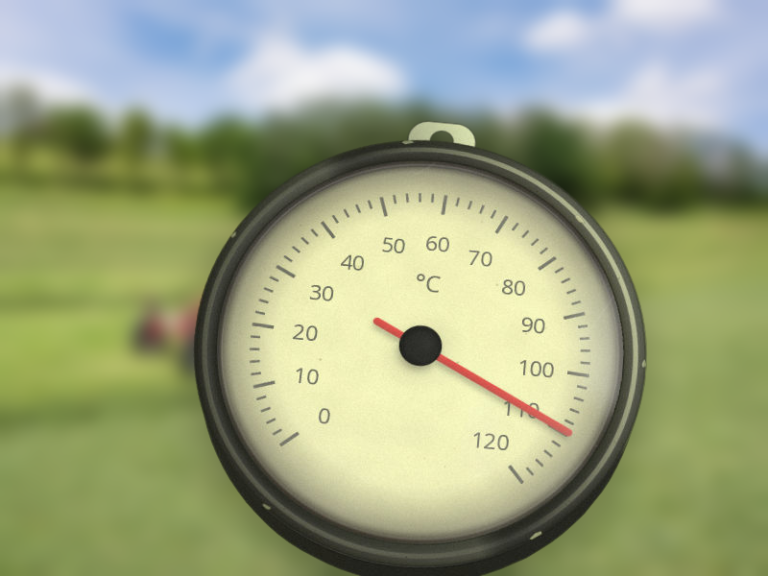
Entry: 110 °C
